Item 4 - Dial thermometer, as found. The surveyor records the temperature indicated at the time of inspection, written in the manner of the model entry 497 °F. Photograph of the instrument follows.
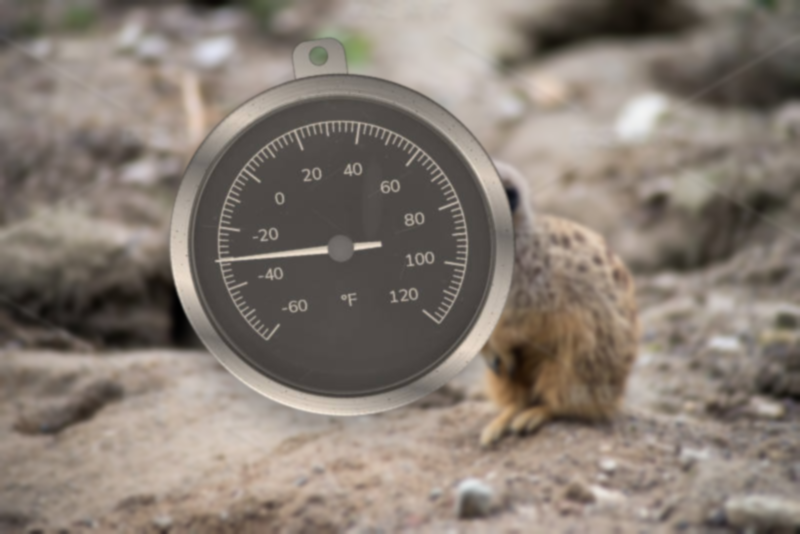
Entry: -30 °F
